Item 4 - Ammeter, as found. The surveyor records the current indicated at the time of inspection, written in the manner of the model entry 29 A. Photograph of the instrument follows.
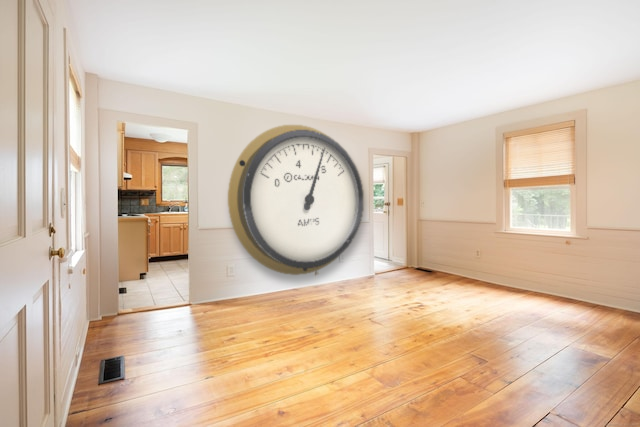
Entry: 7 A
